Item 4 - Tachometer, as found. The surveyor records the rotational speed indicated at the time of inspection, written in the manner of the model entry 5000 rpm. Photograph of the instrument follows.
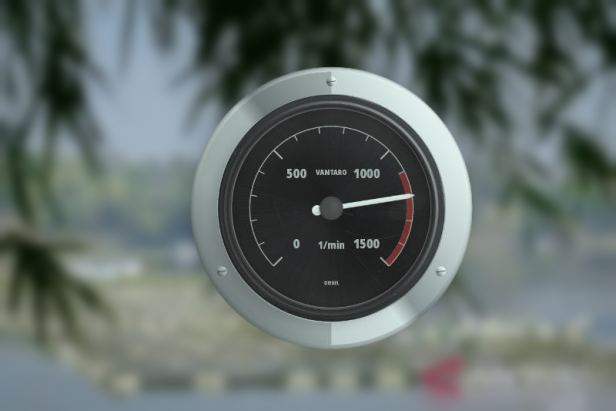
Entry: 1200 rpm
